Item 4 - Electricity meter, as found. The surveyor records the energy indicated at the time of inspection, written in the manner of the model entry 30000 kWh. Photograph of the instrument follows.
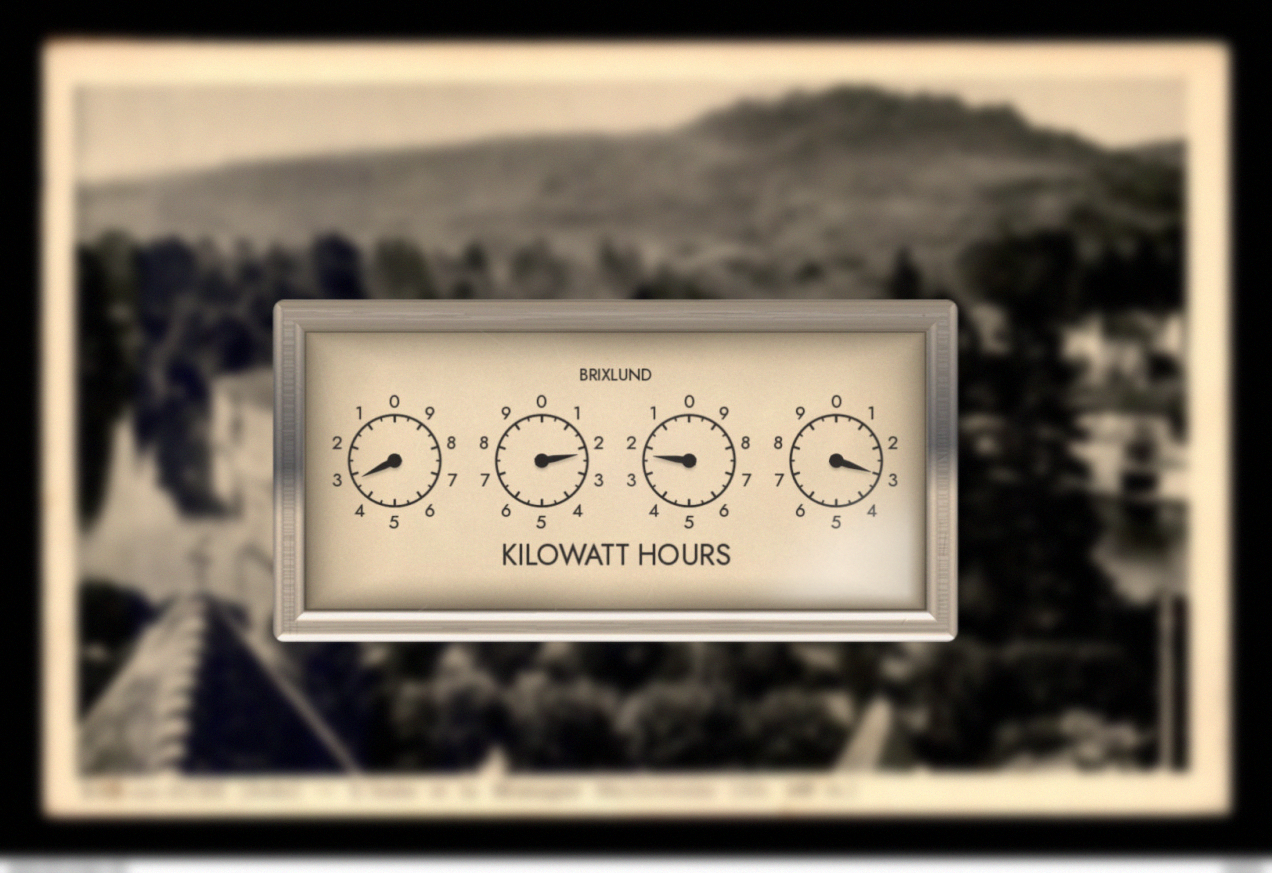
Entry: 3223 kWh
